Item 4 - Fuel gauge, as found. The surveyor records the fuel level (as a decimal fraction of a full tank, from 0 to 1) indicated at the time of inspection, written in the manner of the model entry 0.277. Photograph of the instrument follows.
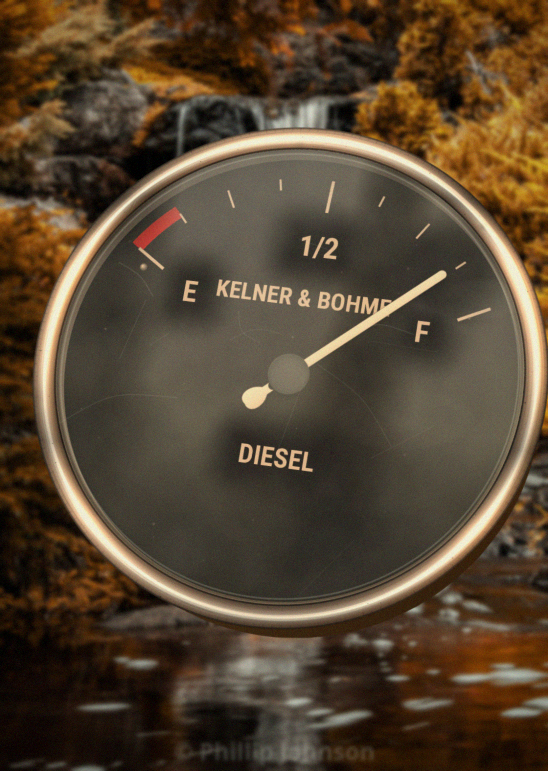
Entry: 0.875
